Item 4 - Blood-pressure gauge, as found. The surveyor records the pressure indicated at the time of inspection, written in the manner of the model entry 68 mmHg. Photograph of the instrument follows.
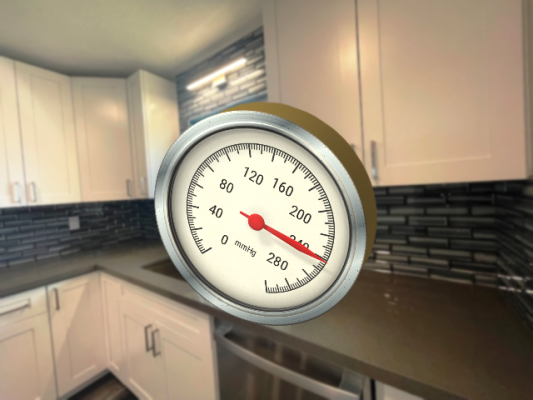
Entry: 240 mmHg
